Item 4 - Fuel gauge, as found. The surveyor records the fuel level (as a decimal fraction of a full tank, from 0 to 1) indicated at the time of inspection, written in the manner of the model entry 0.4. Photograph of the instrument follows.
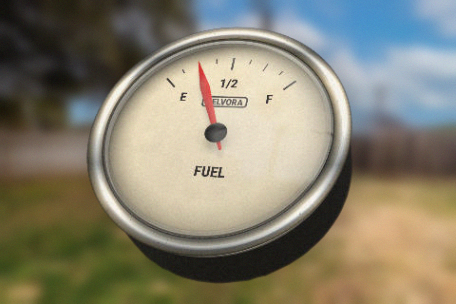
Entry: 0.25
